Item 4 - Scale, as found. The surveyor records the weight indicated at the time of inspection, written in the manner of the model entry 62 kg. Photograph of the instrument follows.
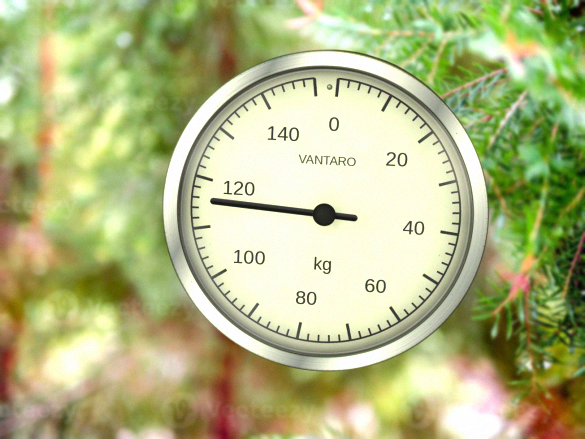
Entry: 116 kg
